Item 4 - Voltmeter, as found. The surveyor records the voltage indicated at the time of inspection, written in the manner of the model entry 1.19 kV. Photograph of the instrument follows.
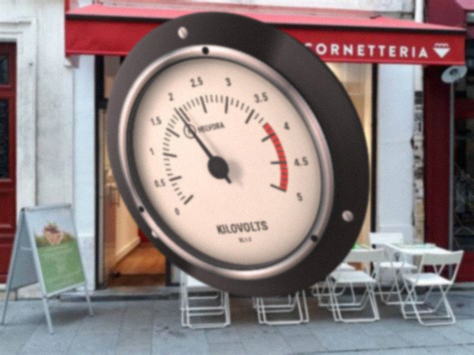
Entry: 2 kV
